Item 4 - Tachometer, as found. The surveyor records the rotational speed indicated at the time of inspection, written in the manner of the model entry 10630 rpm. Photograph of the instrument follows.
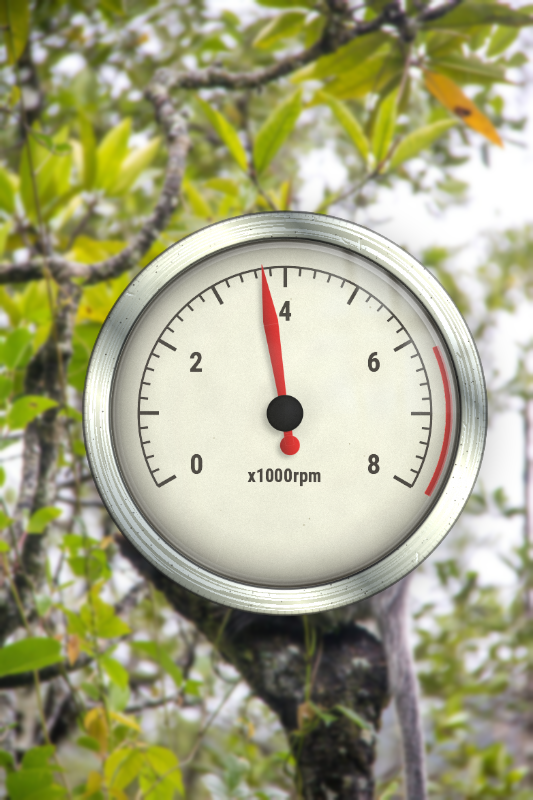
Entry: 3700 rpm
